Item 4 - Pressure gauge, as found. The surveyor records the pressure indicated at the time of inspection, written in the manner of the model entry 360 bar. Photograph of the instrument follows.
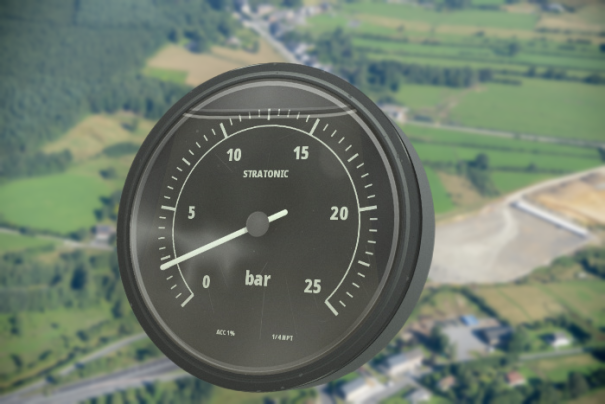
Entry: 2 bar
